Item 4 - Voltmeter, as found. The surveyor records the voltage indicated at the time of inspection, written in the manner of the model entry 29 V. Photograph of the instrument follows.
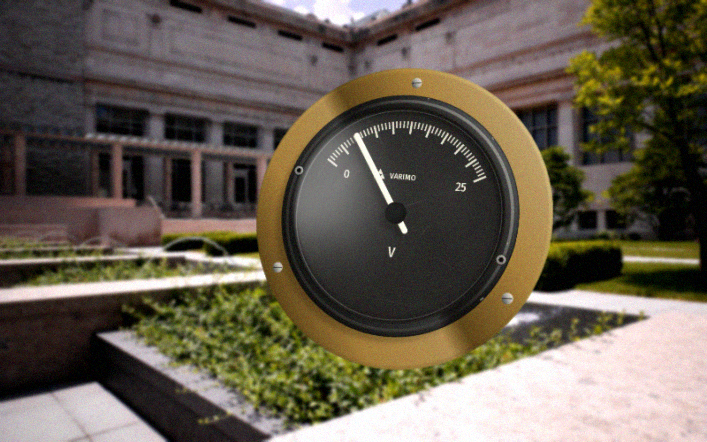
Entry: 5 V
